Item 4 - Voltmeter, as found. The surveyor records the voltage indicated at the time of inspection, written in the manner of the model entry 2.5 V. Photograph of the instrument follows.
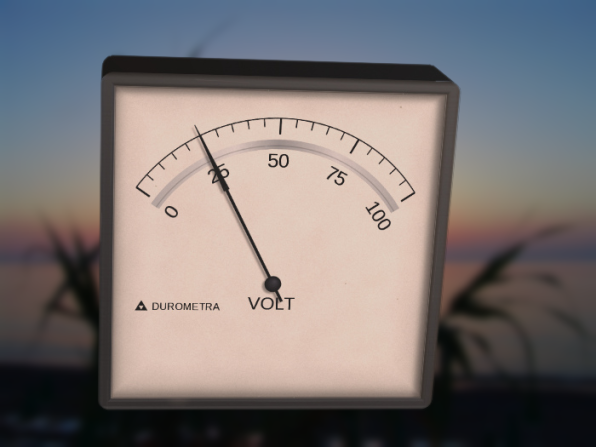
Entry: 25 V
